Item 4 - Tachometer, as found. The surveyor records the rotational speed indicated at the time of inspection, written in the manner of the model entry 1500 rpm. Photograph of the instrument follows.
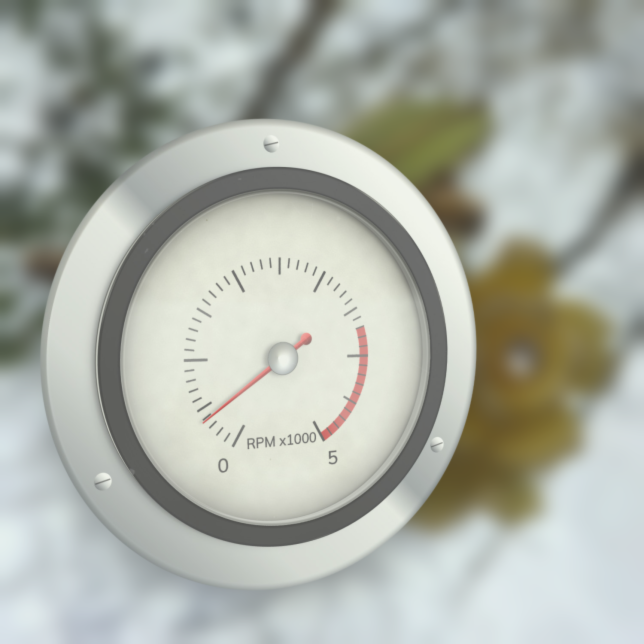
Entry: 400 rpm
